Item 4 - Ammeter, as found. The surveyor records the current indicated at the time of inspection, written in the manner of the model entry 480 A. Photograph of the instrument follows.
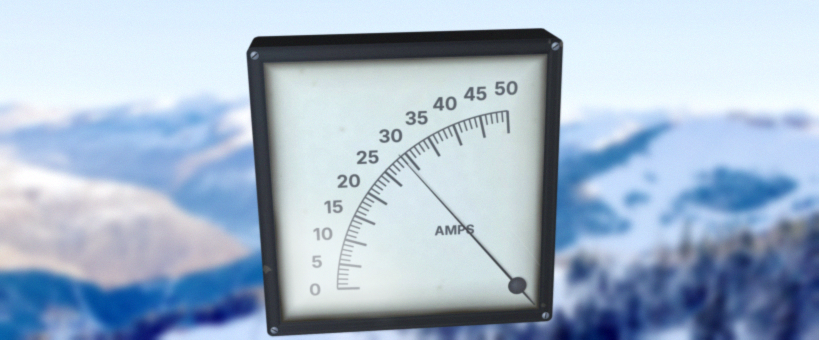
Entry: 29 A
